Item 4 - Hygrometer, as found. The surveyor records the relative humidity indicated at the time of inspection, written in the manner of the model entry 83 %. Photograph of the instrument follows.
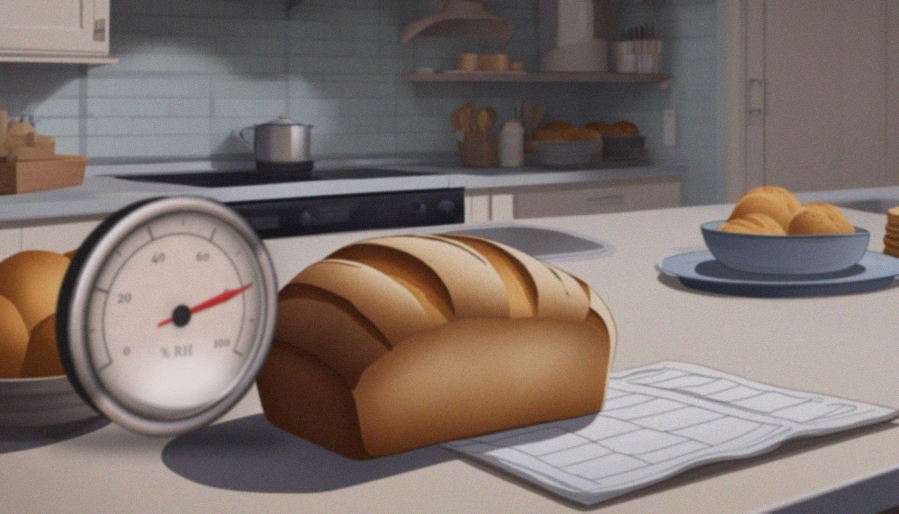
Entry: 80 %
